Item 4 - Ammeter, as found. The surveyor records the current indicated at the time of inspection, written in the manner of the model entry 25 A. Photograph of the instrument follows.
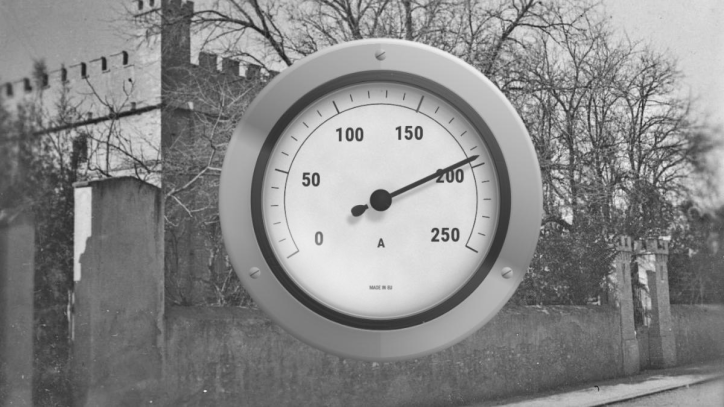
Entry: 195 A
